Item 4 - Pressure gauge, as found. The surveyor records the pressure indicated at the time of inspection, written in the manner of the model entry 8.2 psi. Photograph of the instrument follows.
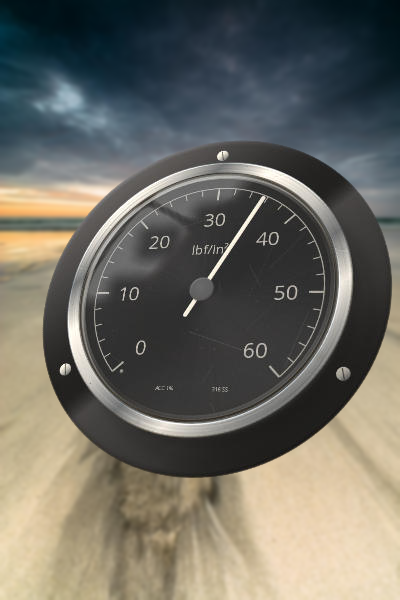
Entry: 36 psi
